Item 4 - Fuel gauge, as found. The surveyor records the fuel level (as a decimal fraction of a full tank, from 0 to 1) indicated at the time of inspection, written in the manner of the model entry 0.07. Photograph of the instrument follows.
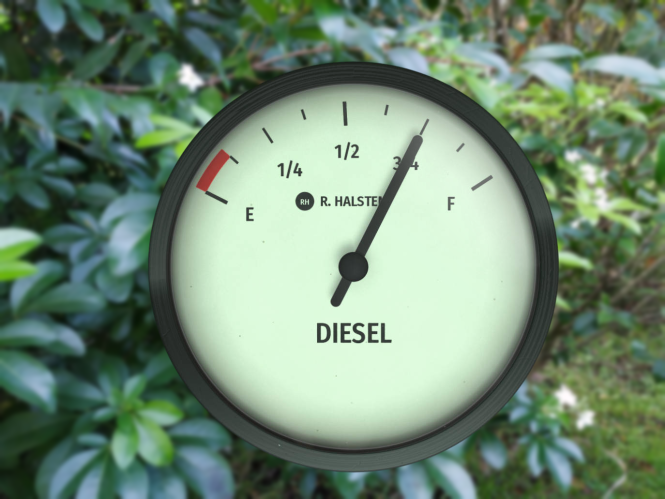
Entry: 0.75
